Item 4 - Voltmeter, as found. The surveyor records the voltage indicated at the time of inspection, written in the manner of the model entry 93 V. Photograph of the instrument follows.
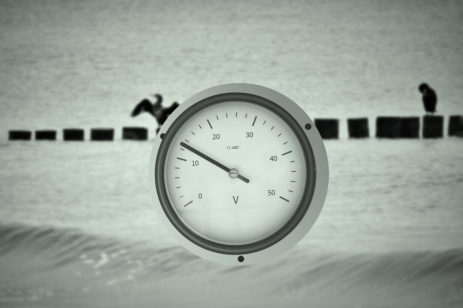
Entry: 13 V
